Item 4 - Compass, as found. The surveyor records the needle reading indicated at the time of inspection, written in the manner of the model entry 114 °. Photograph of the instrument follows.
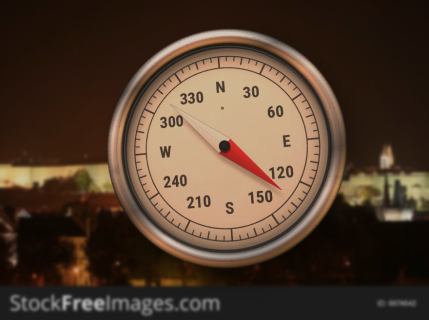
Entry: 132.5 °
